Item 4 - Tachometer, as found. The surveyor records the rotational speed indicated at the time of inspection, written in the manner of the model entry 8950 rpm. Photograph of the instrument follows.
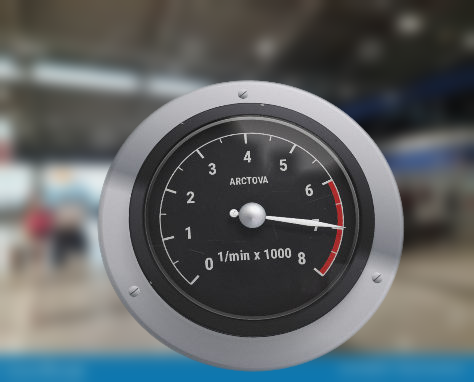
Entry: 7000 rpm
